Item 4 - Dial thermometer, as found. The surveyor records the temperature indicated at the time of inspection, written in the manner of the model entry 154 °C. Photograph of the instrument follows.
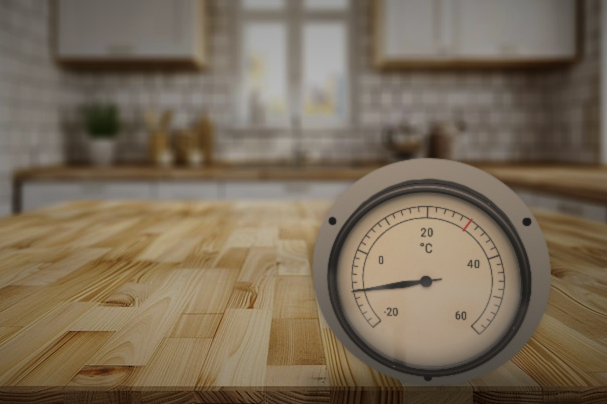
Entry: -10 °C
